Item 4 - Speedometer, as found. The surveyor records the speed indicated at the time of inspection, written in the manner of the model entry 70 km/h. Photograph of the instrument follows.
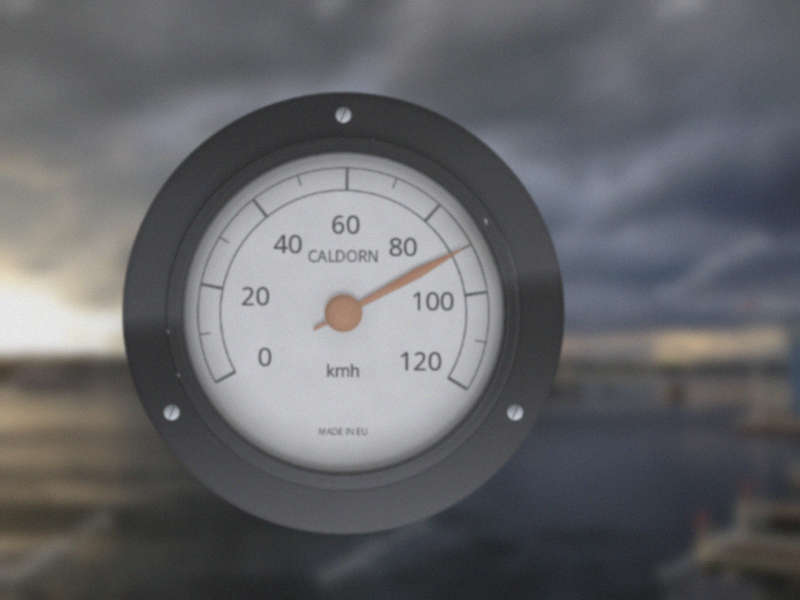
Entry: 90 km/h
